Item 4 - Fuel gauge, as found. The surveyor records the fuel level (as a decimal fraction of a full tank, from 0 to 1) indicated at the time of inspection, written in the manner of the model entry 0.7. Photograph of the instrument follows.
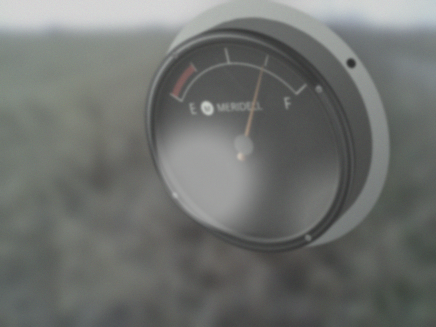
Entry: 0.75
